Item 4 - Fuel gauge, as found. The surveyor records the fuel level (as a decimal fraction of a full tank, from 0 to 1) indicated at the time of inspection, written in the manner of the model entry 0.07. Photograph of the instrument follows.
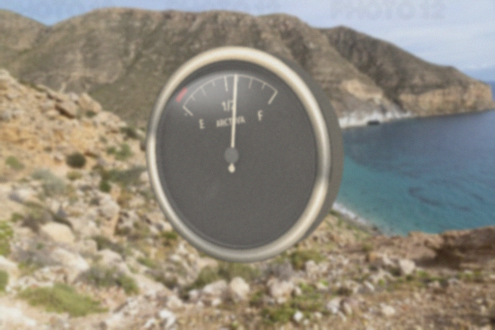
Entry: 0.625
